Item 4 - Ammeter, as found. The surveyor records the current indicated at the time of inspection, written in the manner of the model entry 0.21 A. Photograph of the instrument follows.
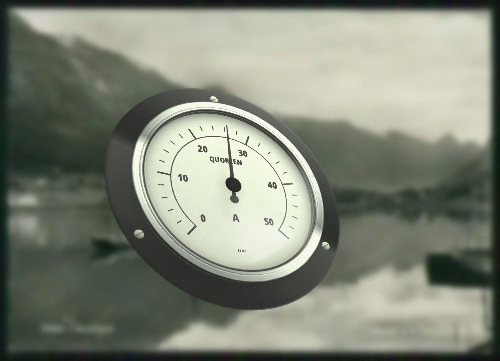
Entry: 26 A
